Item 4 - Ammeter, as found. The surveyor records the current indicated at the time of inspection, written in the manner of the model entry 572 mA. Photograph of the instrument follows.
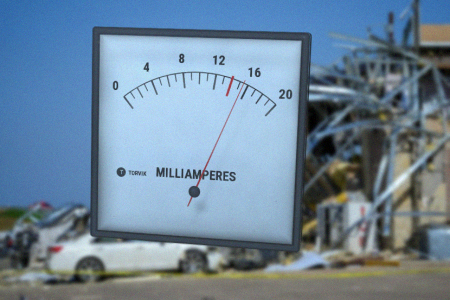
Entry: 15.5 mA
